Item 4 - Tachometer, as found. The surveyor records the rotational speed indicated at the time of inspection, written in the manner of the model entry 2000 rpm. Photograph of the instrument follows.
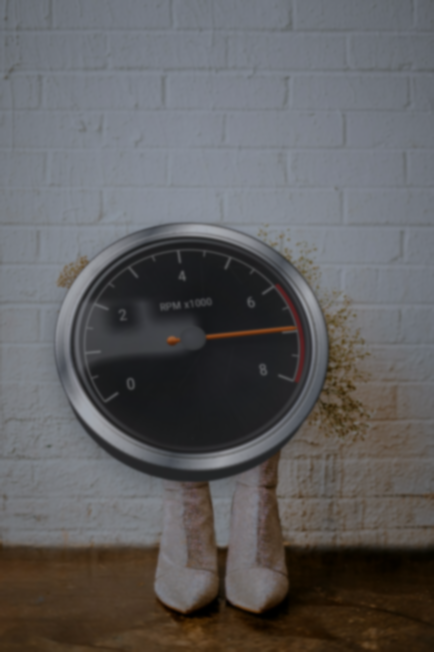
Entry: 7000 rpm
